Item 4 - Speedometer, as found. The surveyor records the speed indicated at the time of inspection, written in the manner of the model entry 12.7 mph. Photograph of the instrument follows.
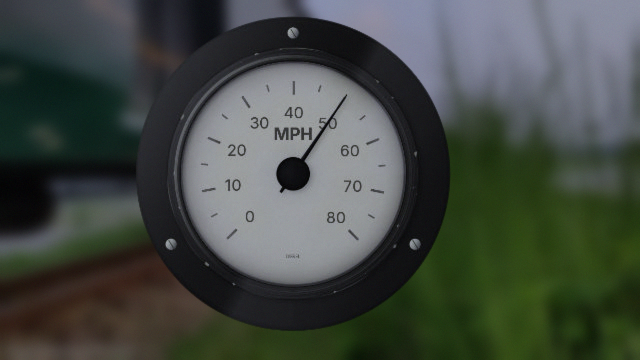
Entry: 50 mph
